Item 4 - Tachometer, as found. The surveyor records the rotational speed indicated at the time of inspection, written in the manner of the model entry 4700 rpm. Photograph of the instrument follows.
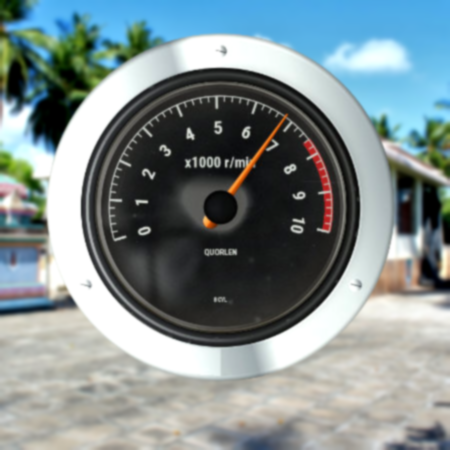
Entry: 6800 rpm
